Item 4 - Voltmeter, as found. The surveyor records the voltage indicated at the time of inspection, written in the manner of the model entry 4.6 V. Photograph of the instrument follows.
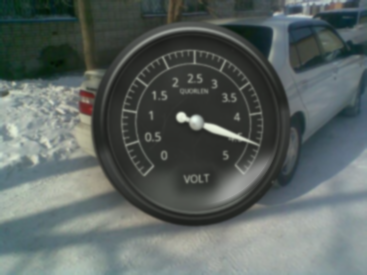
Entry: 4.5 V
